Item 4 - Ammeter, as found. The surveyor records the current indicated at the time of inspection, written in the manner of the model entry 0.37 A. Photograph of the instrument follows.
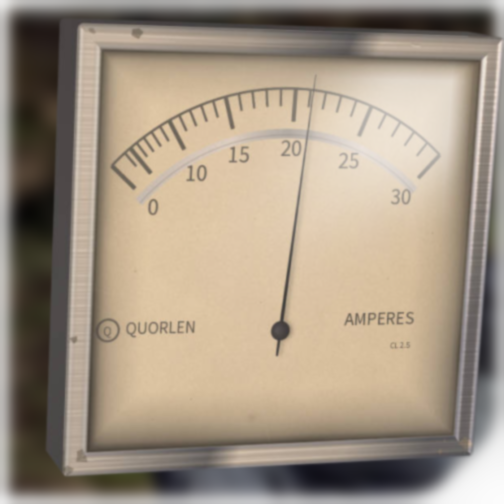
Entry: 21 A
